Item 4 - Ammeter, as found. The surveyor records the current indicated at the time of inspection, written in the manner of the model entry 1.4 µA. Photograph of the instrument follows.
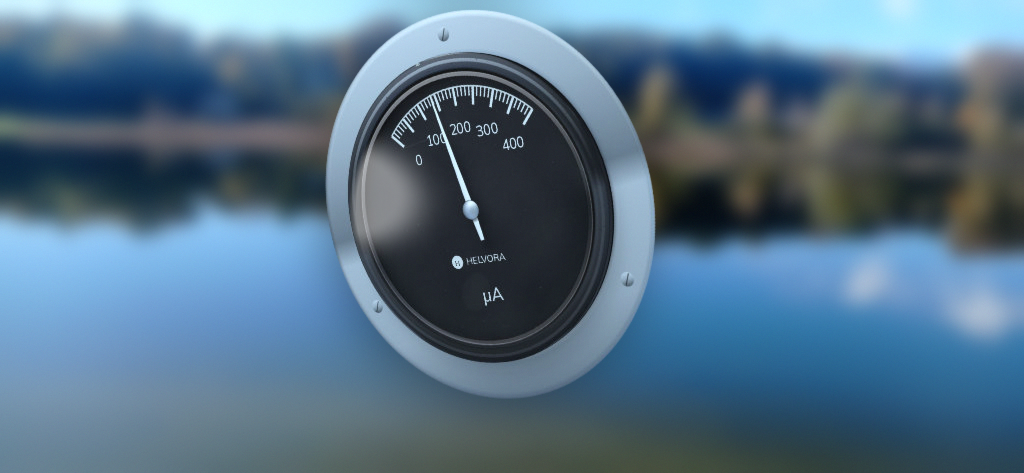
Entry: 150 µA
